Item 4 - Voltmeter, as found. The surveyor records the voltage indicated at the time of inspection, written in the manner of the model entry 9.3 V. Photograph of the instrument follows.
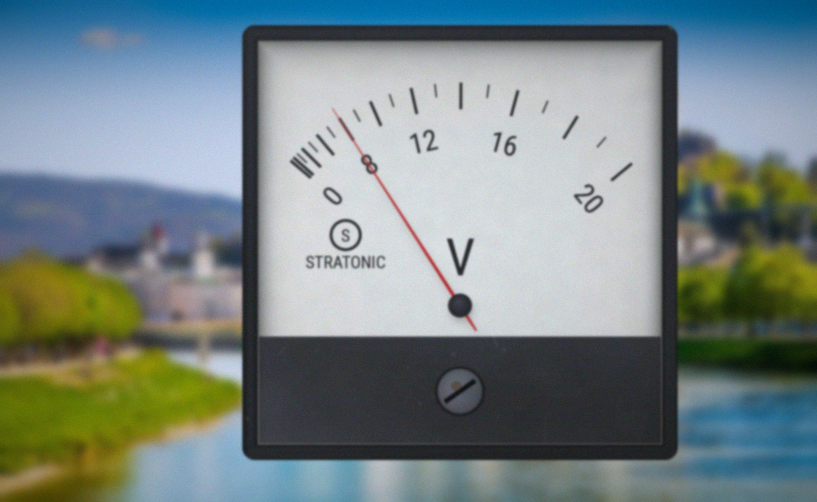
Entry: 8 V
